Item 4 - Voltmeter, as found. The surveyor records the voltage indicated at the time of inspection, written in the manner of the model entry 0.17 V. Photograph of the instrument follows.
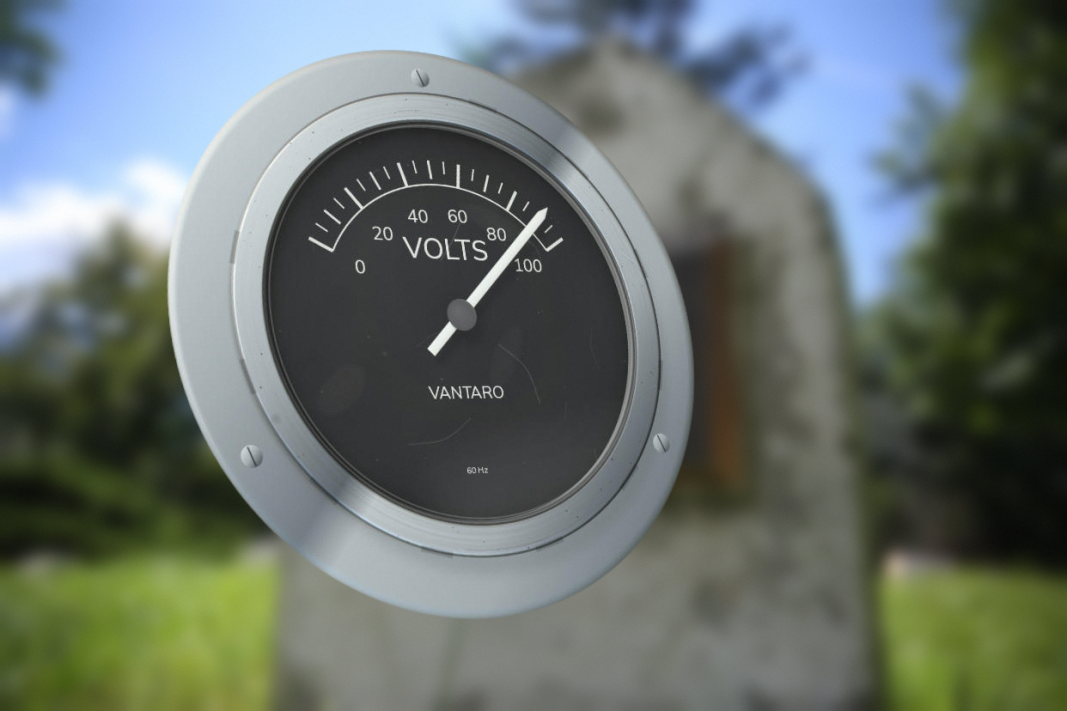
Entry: 90 V
